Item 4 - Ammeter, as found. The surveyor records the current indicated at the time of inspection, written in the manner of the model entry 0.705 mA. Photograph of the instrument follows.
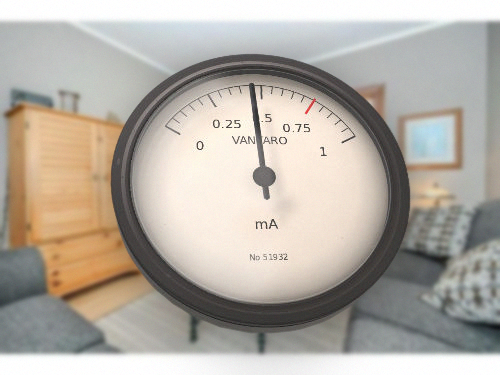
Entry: 0.45 mA
